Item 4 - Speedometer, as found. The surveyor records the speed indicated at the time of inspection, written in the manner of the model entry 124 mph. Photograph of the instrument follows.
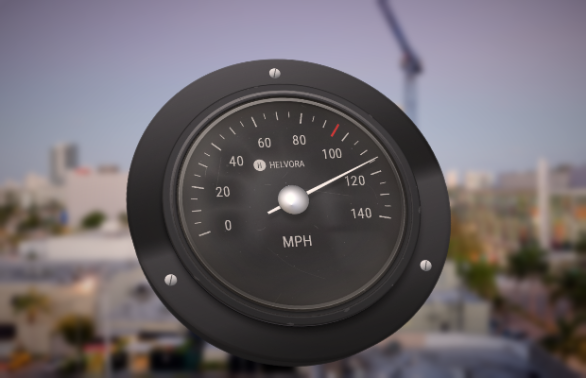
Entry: 115 mph
